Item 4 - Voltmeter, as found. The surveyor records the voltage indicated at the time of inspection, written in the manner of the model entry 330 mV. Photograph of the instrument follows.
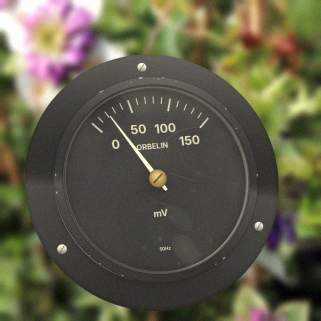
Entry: 20 mV
